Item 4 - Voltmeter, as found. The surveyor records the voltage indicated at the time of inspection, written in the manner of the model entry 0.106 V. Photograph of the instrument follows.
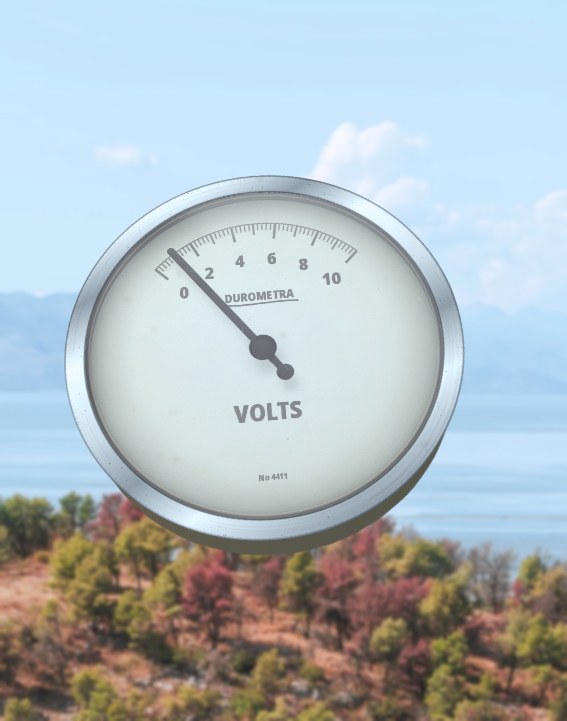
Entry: 1 V
